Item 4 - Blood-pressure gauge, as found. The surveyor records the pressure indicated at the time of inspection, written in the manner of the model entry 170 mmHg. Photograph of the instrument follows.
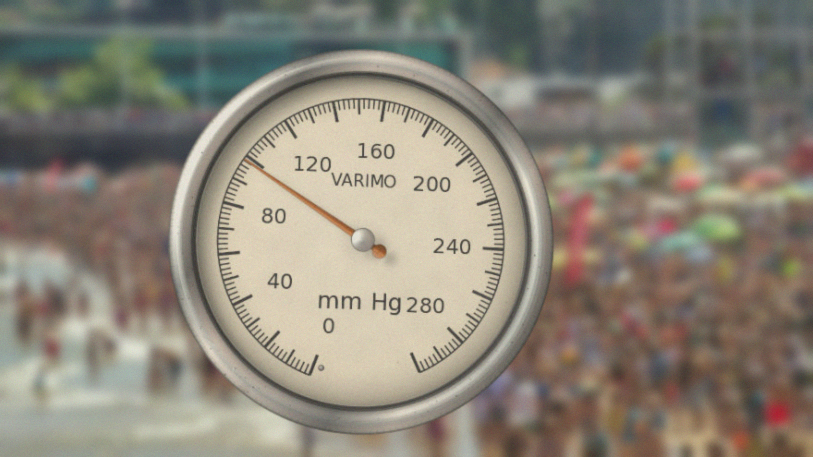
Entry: 98 mmHg
